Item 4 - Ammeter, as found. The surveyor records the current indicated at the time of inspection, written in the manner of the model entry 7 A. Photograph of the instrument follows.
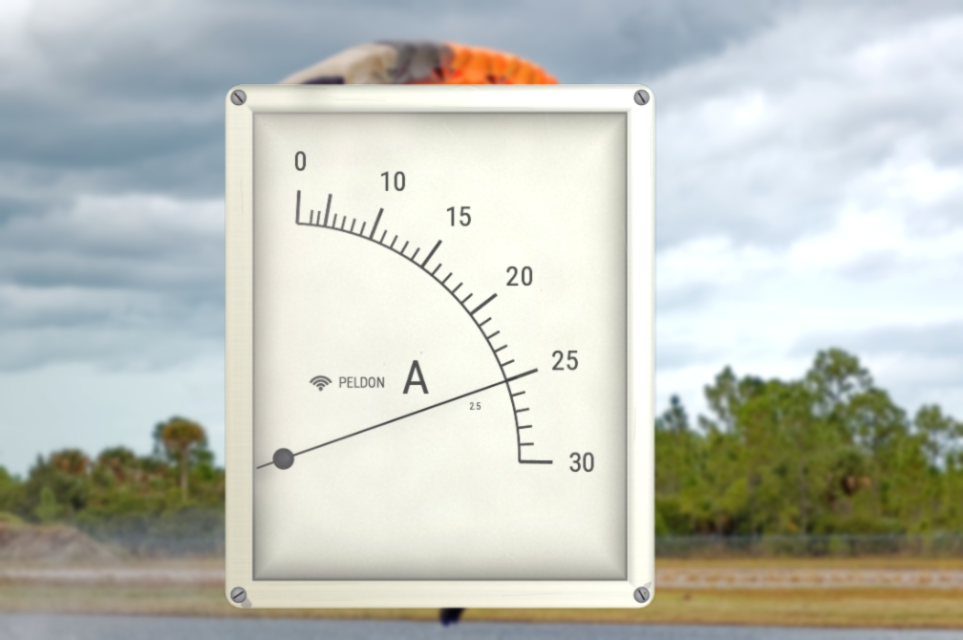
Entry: 25 A
